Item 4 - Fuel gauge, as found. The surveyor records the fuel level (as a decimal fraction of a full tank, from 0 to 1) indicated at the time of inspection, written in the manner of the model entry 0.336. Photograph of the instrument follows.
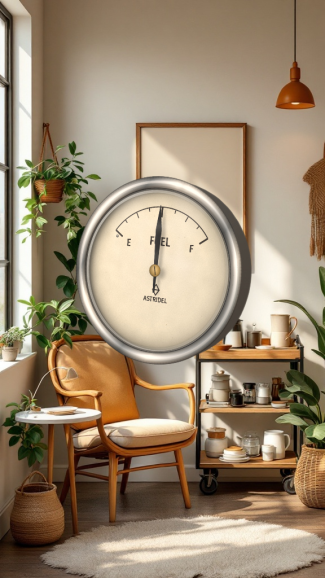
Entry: 0.5
